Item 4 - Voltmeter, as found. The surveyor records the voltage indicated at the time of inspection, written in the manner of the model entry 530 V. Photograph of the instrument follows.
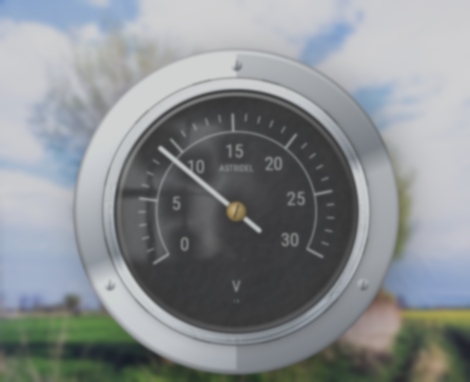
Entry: 9 V
